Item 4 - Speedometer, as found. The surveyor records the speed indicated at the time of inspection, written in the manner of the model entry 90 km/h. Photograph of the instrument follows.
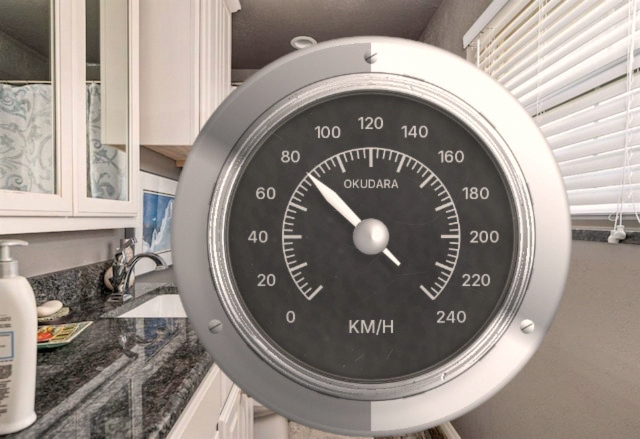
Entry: 80 km/h
